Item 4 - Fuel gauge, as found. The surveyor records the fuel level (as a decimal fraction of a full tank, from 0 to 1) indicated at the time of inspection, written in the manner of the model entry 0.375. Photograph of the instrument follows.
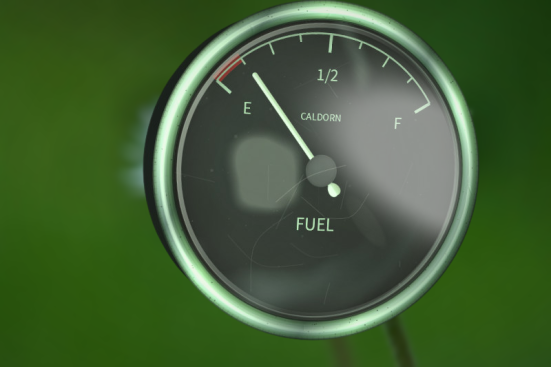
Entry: 0.125
